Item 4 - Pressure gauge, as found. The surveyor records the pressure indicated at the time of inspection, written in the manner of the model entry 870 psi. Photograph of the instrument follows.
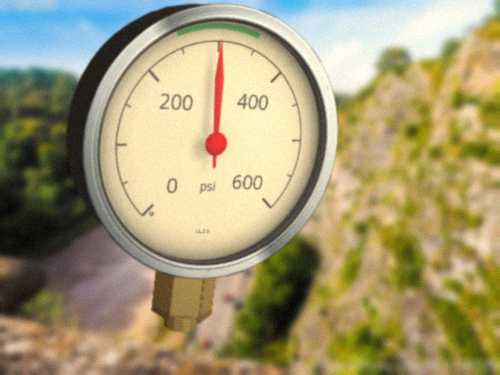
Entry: 300 psi
